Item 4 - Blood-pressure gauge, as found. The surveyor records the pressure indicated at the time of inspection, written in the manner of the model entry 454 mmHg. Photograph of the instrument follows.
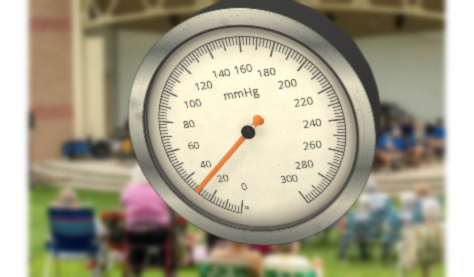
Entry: 30 mmHg
